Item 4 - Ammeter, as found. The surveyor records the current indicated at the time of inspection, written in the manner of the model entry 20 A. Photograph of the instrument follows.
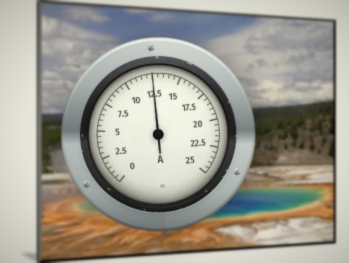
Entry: 12.5 A
